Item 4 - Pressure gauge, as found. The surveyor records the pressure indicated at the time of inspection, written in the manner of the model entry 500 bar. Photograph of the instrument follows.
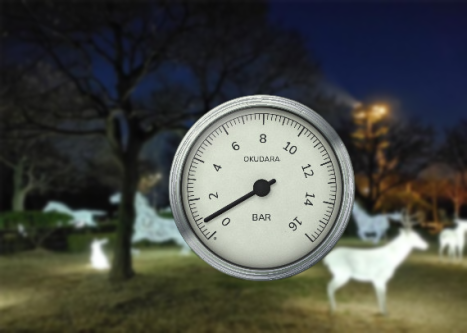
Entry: 0.8 bar
